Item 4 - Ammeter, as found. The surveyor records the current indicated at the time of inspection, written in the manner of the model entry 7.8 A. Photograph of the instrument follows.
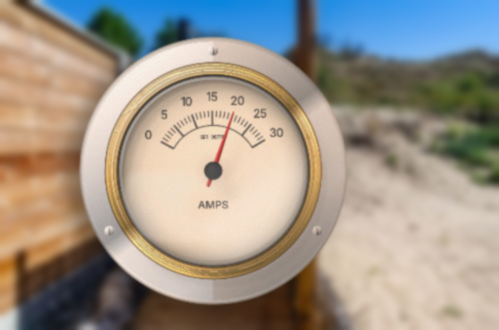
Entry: 20 A
